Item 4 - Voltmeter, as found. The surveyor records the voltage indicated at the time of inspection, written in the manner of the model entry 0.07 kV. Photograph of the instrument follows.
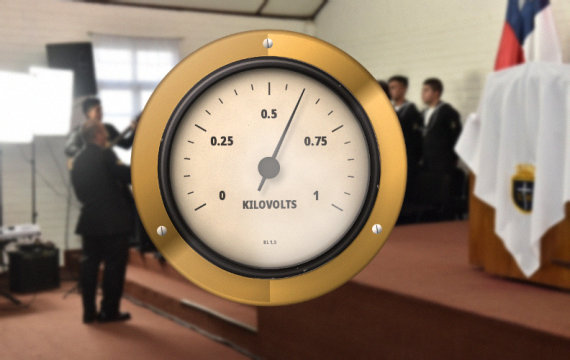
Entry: 0.6 kV
